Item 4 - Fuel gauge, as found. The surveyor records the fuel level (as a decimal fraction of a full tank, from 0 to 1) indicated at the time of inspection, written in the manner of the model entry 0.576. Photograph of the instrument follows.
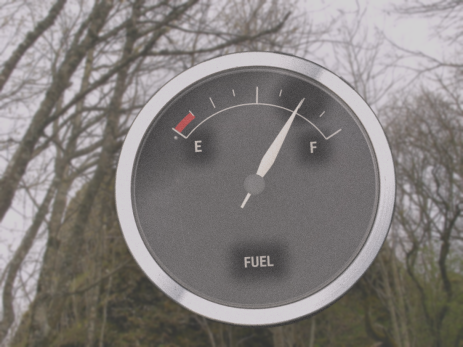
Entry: 0.75
